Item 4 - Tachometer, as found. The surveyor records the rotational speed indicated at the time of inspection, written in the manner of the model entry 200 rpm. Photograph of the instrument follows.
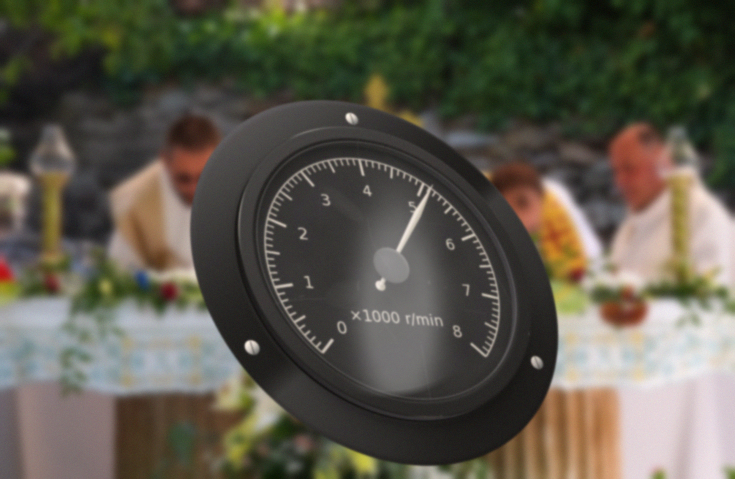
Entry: 5100 rpm
